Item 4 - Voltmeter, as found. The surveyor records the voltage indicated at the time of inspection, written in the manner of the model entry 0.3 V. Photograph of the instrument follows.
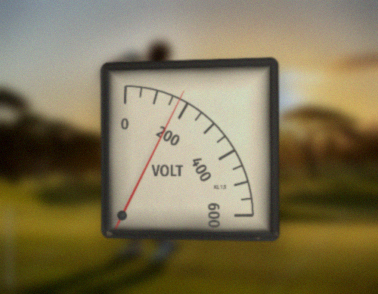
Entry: 175 V
